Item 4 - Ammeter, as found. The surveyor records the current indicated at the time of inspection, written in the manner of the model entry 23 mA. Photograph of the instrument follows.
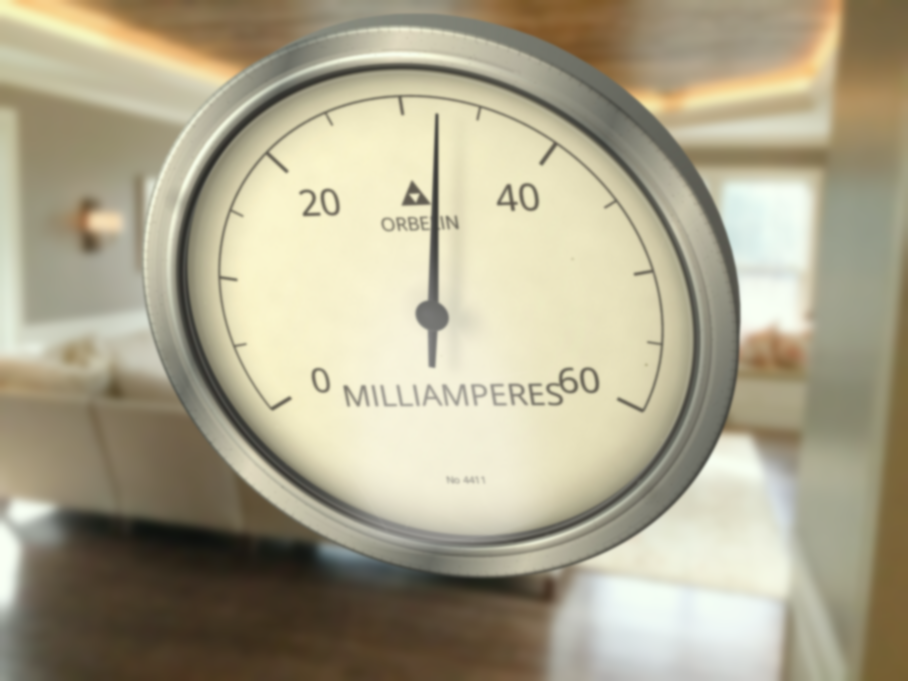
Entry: 32.5 mA
